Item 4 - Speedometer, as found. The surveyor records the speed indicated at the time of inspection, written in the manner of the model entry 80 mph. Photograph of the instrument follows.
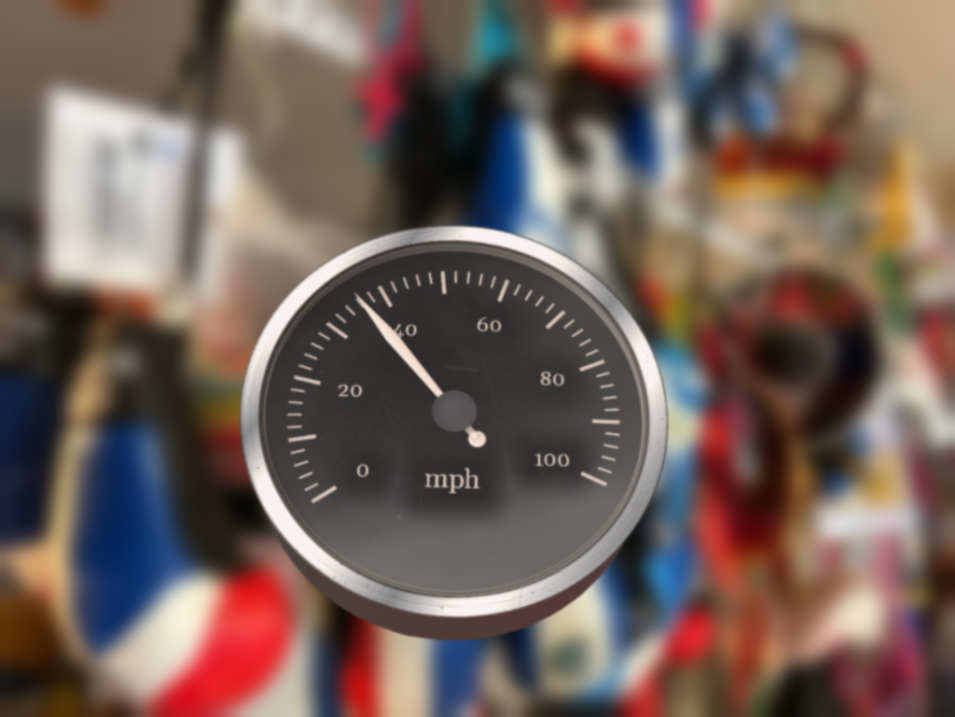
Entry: 36 mph
